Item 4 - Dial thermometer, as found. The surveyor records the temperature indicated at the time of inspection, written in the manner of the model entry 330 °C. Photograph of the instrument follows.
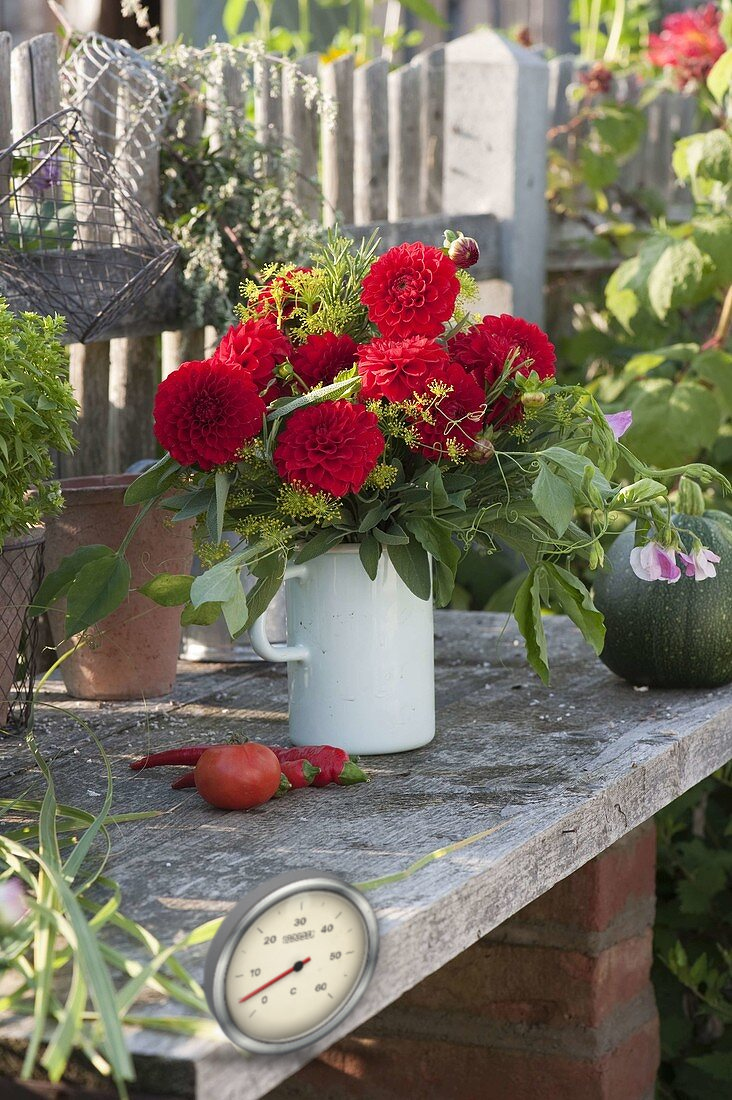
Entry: 5 °C
